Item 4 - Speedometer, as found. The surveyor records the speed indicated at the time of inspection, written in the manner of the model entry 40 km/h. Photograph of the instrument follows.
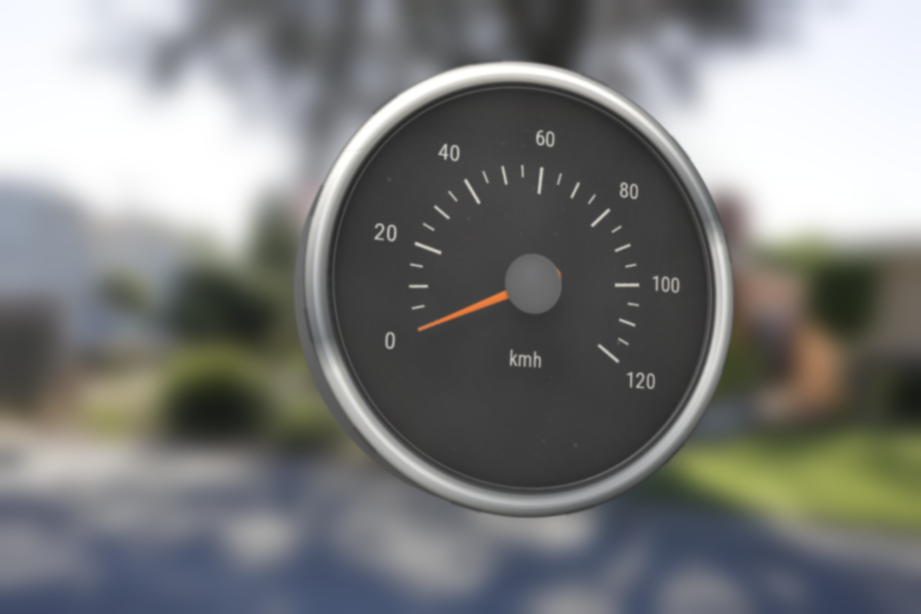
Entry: 0 km/h
